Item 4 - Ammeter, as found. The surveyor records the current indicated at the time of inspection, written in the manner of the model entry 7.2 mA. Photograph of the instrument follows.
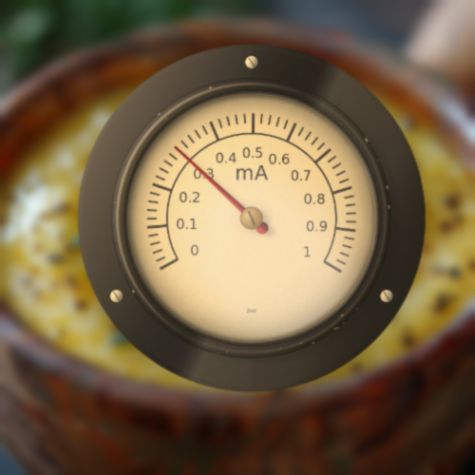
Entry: 0.3 mA
